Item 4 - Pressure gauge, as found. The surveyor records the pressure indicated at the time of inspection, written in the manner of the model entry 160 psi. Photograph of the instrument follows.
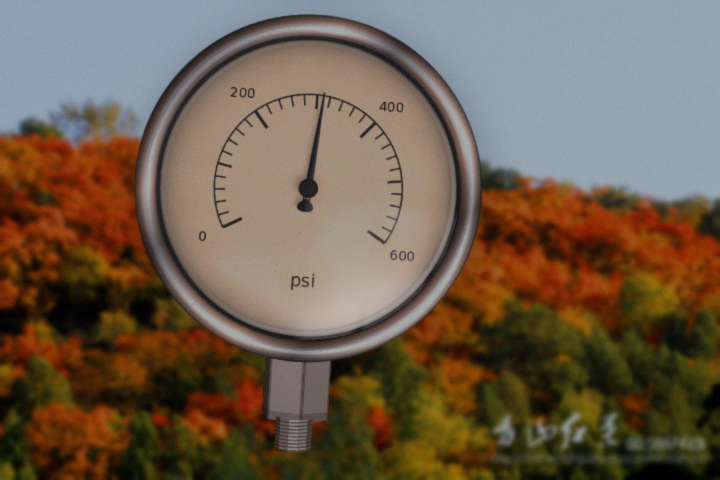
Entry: 310 psi
